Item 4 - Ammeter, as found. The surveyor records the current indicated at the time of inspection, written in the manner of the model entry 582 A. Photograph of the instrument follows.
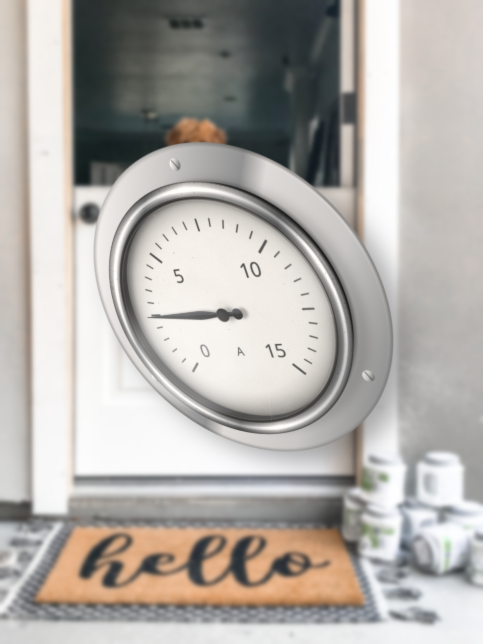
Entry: 2.5 A
